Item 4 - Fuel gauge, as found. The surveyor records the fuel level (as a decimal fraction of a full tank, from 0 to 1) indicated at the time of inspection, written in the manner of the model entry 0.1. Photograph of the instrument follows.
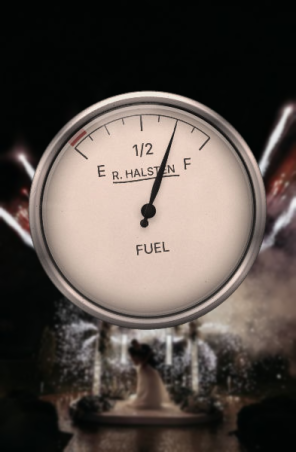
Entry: 0.75
